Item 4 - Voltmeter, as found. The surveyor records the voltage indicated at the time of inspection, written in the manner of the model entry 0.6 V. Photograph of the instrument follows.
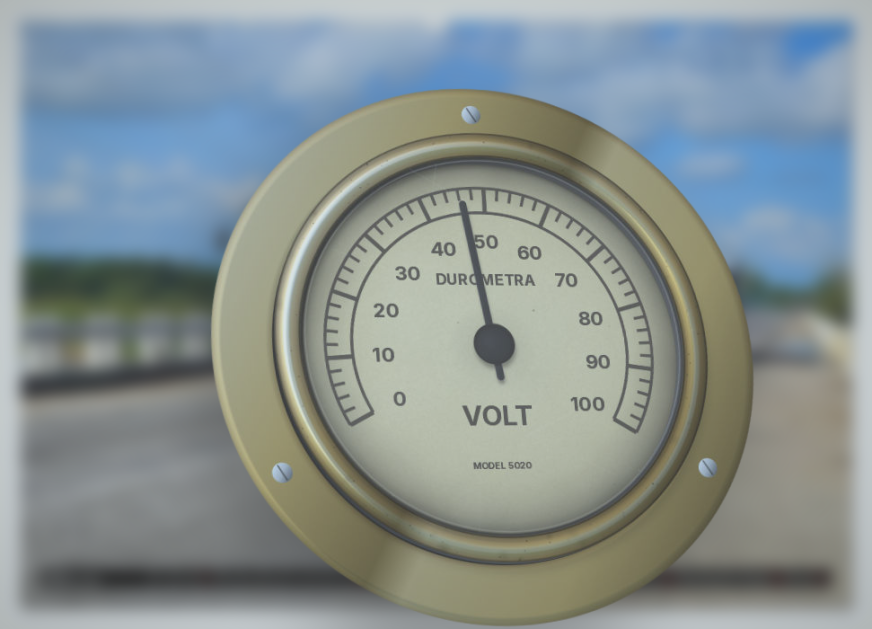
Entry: 46 V
